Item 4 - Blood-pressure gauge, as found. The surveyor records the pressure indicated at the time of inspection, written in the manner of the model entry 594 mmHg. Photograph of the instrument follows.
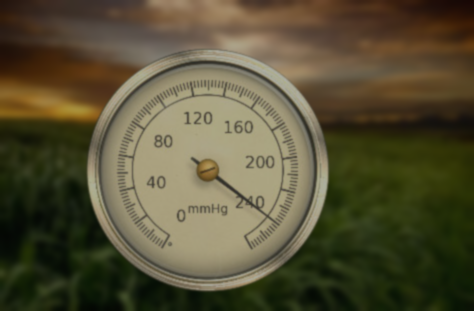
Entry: 240 mmHg
